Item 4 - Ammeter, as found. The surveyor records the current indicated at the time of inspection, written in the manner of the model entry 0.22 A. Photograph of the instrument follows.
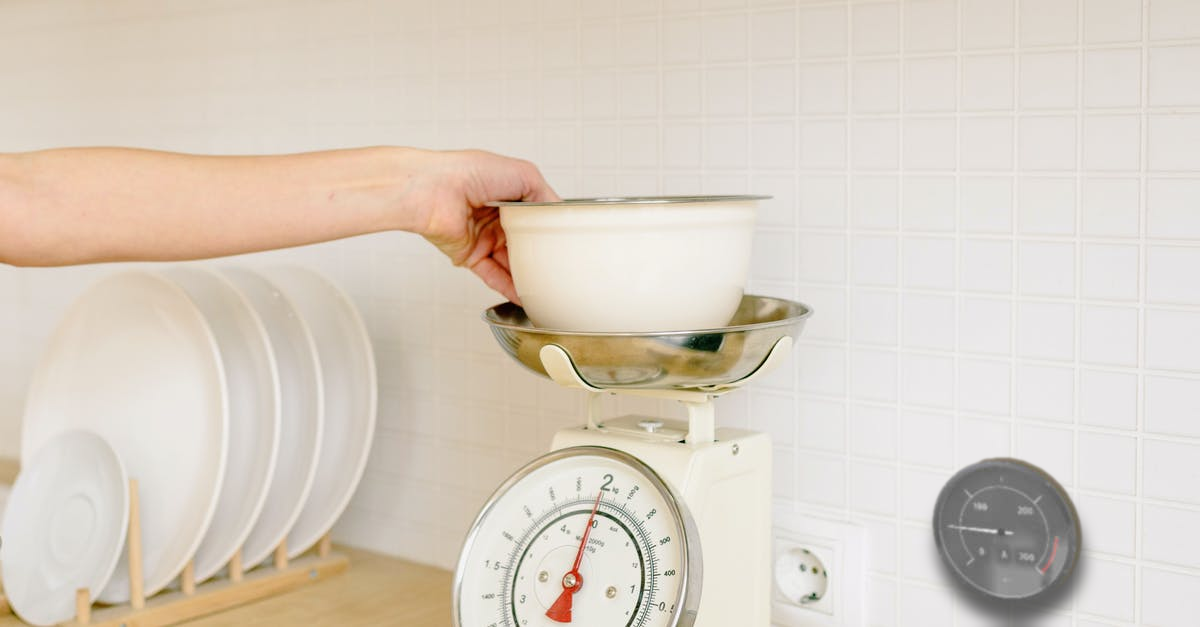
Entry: 50 A
